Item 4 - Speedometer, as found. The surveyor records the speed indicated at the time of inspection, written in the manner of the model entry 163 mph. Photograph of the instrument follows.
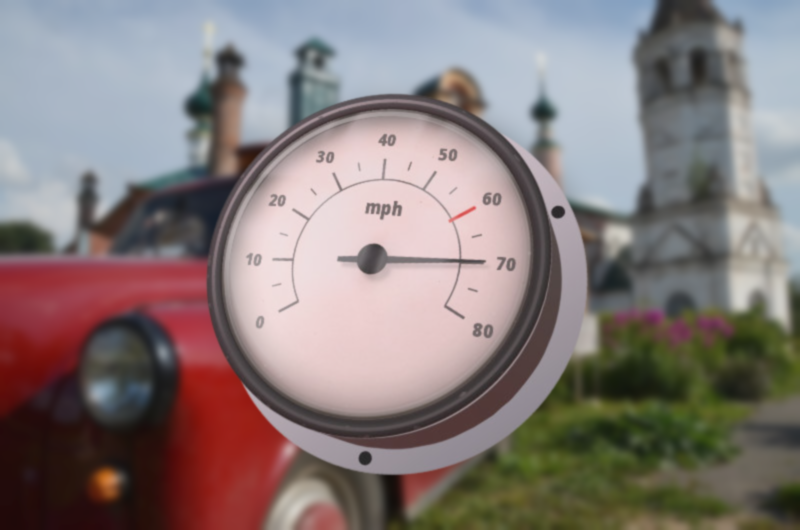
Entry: 70 mph
